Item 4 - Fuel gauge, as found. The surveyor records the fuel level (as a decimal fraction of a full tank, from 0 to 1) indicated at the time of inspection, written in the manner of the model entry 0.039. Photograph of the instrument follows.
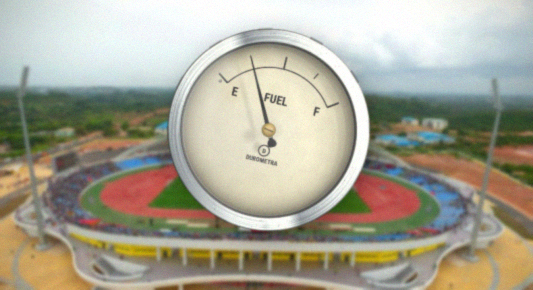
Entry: 0.25
